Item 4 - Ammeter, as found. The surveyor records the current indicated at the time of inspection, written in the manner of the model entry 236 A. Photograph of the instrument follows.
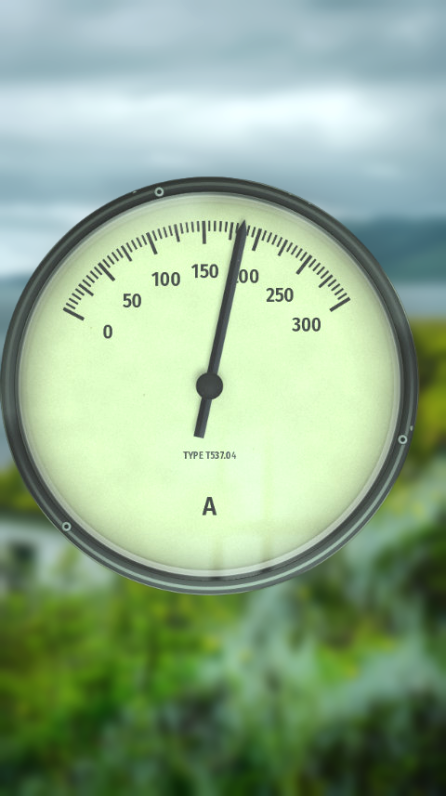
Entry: 185 A
